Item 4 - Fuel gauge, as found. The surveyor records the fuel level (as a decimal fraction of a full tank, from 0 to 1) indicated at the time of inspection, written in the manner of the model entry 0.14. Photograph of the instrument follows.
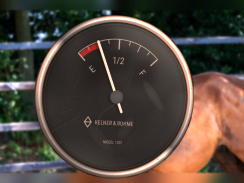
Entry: 0.25
